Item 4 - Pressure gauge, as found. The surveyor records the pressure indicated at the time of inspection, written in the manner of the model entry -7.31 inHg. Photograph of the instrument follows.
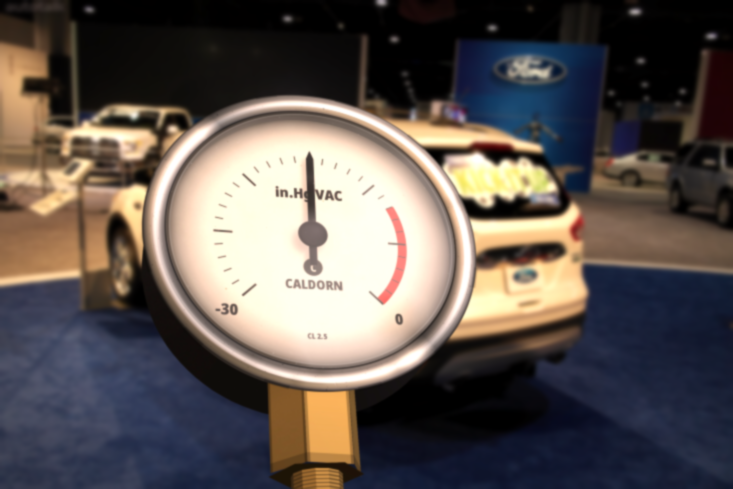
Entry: -15 inHg
